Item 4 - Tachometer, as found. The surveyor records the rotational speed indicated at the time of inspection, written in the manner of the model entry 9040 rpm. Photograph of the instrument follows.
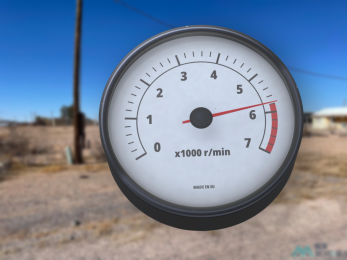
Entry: 5800 rpm
